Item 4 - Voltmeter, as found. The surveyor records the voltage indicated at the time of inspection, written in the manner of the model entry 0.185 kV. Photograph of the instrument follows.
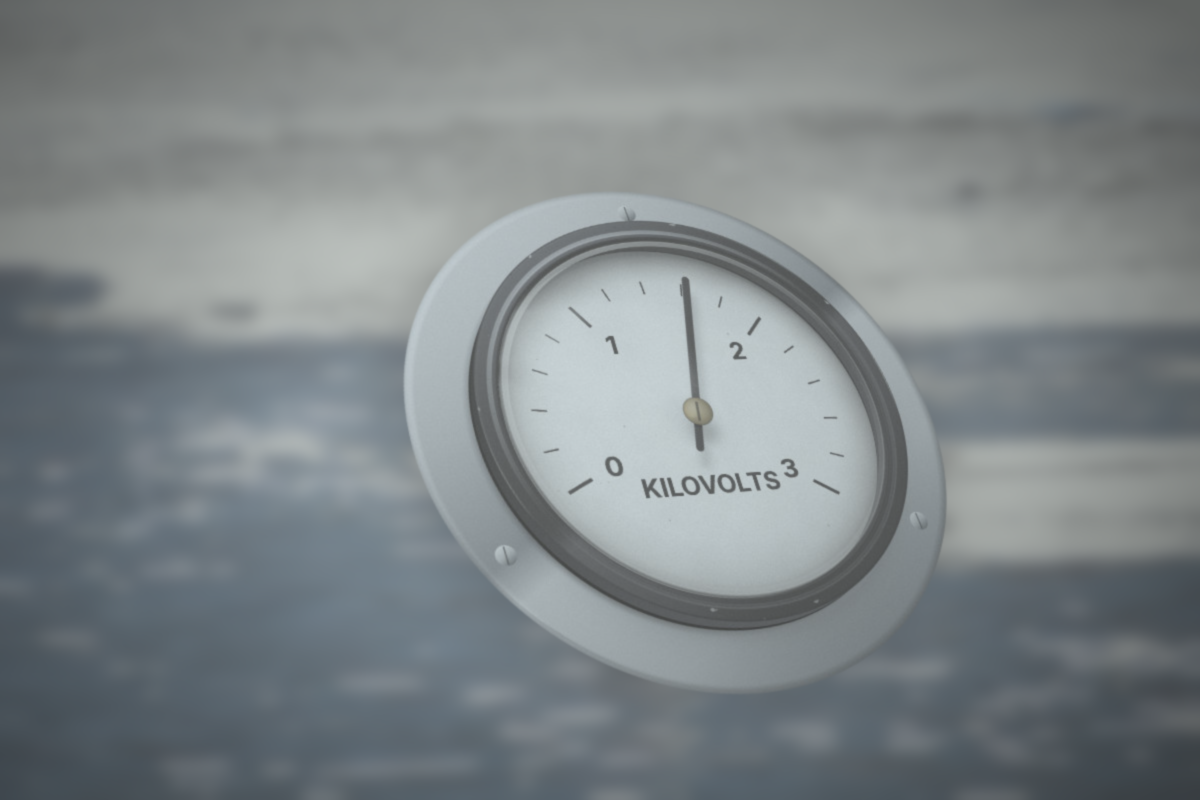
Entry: 1.6 kV
